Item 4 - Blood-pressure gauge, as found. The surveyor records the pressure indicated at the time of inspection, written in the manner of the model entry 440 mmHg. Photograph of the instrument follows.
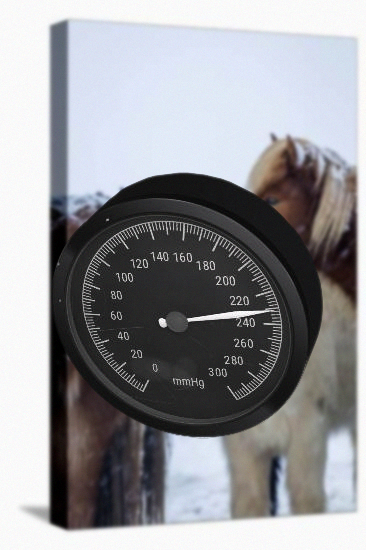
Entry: 230 mmHg
